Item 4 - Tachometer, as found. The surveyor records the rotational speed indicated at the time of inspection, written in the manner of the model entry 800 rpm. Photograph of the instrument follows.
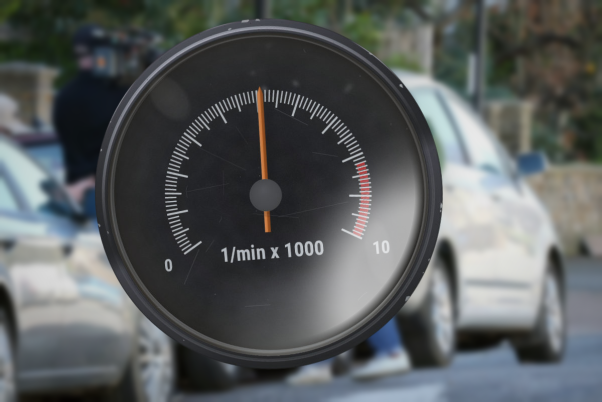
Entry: 5100 rpm
